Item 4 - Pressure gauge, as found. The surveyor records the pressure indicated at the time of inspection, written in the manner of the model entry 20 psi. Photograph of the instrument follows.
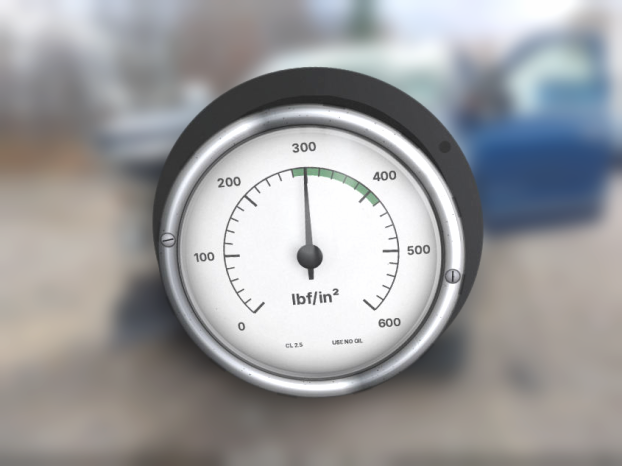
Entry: 300 psi
